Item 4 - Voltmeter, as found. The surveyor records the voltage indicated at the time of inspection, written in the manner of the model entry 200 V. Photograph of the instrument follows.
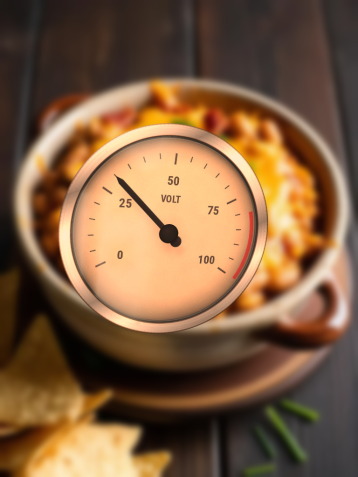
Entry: 30 V
